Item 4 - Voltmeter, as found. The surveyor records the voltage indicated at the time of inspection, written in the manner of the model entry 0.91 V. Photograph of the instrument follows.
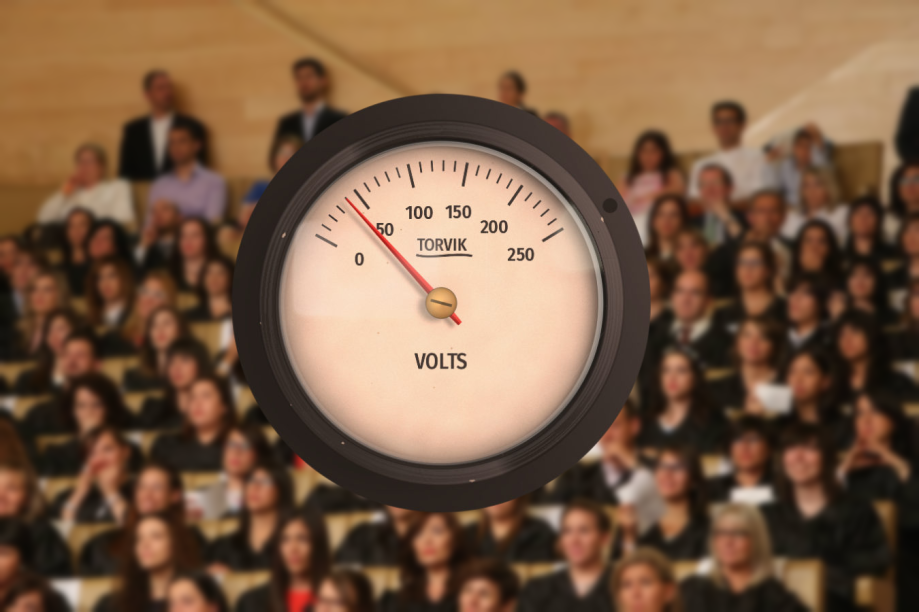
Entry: 40 V
